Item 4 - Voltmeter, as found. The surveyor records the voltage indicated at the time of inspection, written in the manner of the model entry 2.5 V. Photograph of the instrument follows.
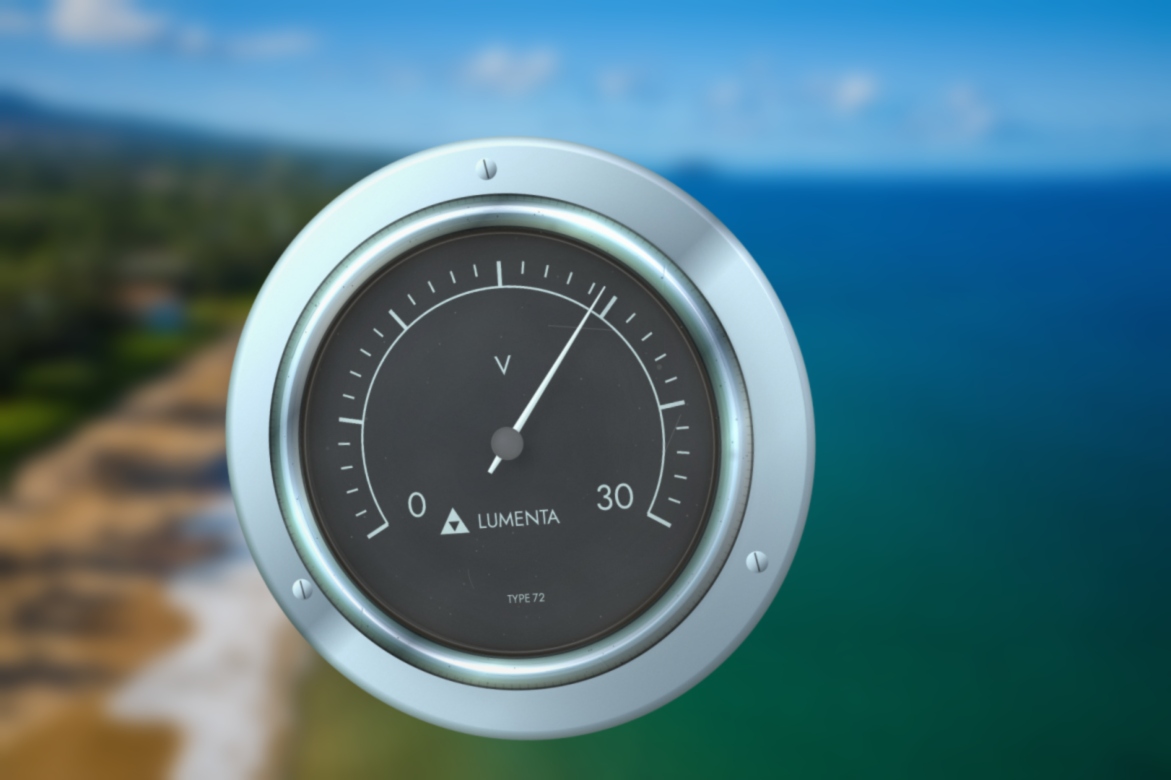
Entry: 19.5 V
